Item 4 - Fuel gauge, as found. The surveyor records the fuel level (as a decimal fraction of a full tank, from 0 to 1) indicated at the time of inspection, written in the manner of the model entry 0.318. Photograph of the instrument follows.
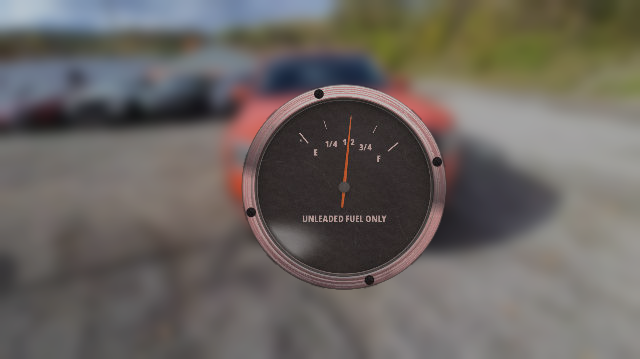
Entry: 0.5
